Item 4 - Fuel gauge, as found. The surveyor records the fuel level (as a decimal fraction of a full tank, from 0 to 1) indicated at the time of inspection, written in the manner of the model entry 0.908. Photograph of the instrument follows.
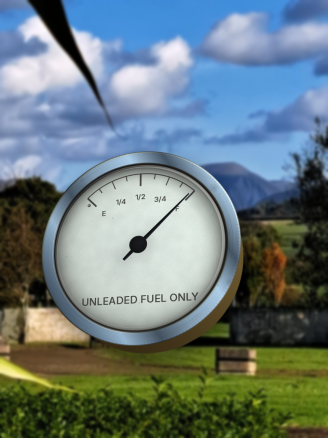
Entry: 1
